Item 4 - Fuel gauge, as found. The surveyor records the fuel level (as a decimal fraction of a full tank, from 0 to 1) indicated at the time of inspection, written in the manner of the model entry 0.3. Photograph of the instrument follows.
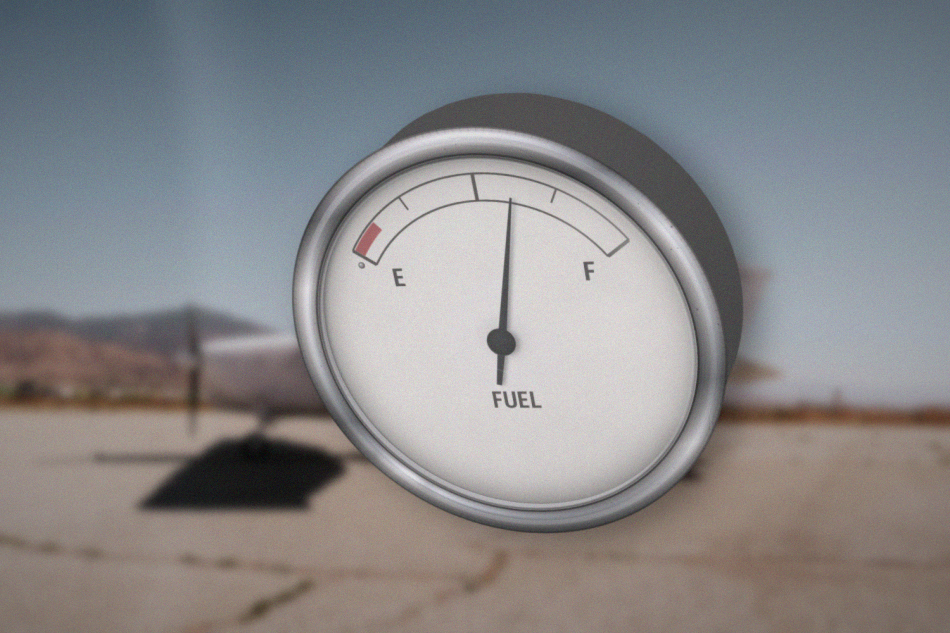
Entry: 0.625
